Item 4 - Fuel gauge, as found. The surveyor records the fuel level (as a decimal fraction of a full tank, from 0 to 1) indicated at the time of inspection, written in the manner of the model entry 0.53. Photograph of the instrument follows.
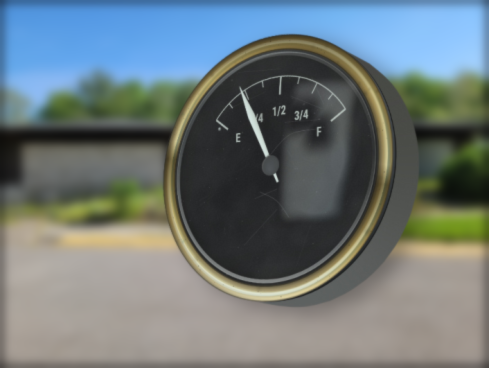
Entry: 0.25
